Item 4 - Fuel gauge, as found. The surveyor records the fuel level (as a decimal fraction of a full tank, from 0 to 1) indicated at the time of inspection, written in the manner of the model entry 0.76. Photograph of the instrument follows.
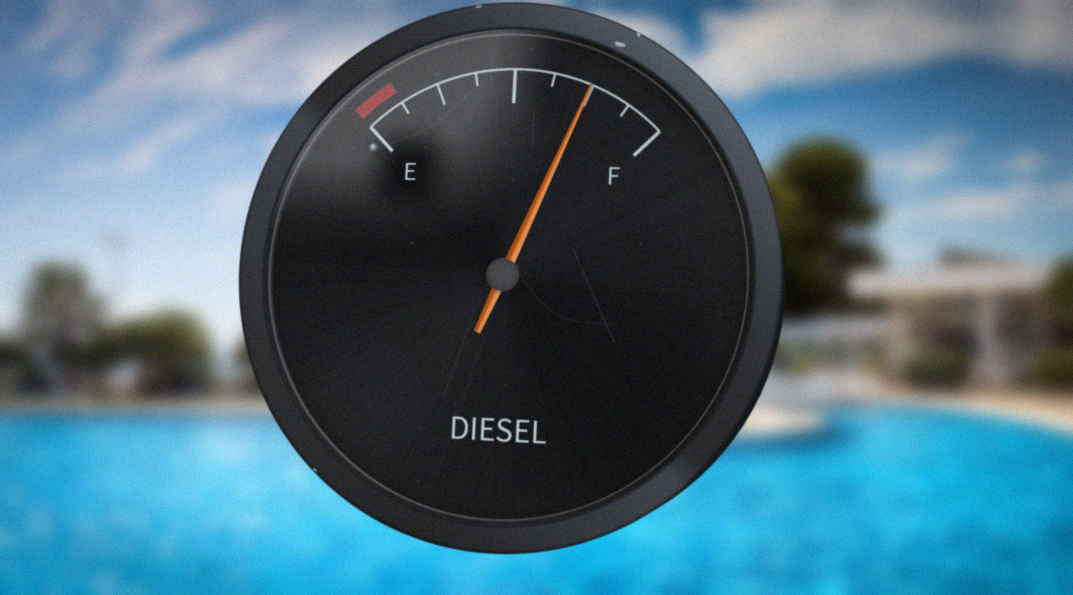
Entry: 0.75
